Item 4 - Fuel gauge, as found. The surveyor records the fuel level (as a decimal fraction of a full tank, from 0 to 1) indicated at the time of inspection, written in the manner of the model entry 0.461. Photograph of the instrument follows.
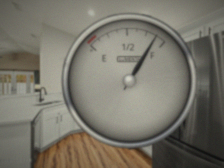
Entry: 0.875
